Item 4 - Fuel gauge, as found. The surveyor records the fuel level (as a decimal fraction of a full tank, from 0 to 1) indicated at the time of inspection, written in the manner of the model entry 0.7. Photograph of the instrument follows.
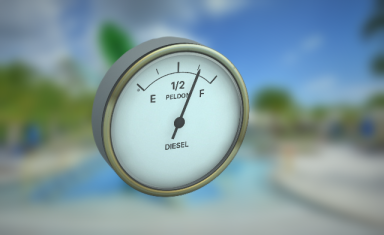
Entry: 0.75
